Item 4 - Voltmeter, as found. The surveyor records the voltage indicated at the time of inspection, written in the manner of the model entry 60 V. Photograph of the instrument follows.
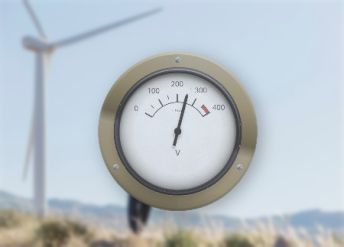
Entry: 250 V
